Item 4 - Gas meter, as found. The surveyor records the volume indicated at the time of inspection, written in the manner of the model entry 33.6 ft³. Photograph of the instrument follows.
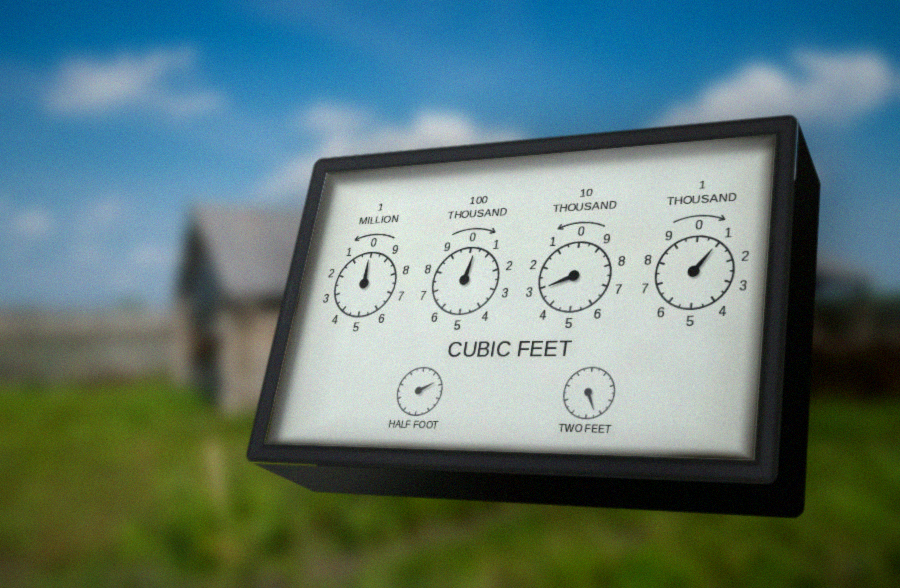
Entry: 3100 ft³
